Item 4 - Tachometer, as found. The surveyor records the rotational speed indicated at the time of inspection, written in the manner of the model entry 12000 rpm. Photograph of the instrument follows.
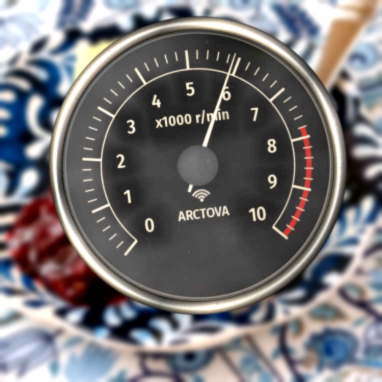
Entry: 5900 rpm
